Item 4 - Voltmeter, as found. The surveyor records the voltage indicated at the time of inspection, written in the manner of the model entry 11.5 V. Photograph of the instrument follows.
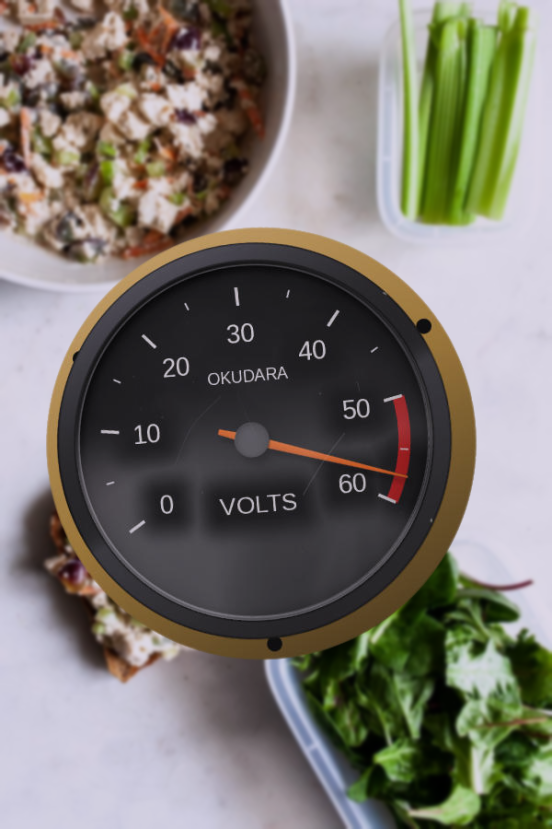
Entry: 57.5 V
